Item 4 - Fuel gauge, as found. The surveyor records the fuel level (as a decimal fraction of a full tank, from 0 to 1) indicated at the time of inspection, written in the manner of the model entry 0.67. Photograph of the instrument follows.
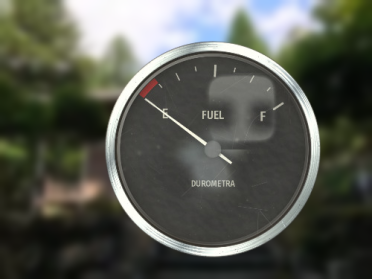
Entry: 0
